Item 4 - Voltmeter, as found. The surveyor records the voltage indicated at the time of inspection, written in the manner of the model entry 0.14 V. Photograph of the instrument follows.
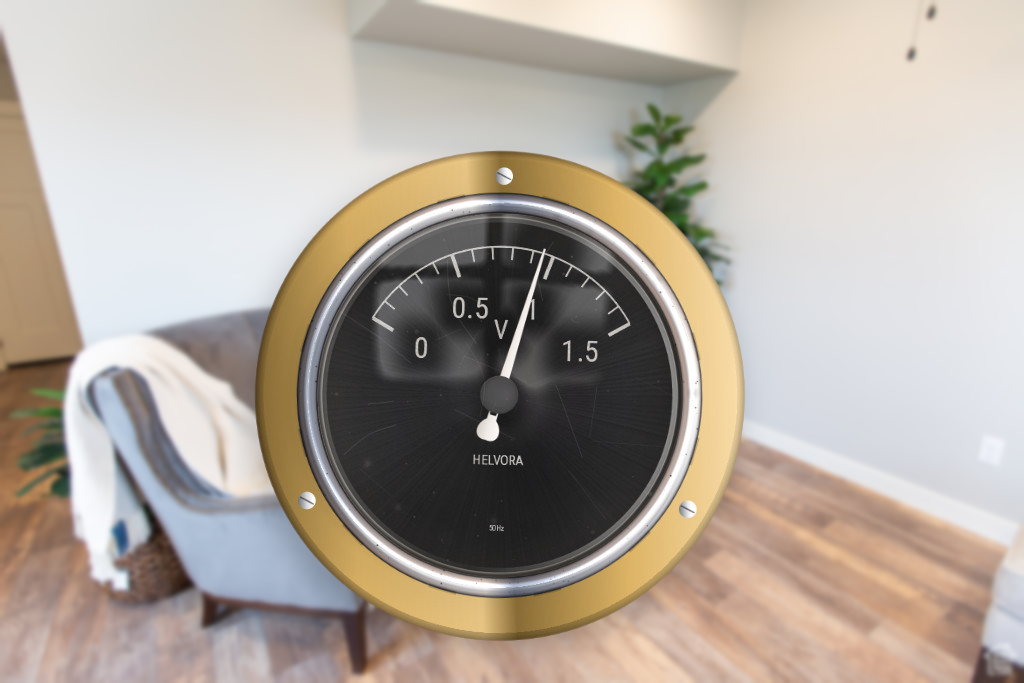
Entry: 0.95 V
